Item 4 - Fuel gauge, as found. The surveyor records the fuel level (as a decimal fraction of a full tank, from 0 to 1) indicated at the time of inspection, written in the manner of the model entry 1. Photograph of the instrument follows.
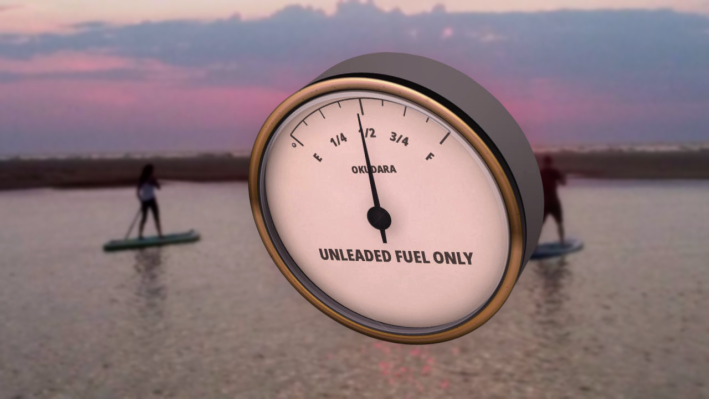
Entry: 0.5
